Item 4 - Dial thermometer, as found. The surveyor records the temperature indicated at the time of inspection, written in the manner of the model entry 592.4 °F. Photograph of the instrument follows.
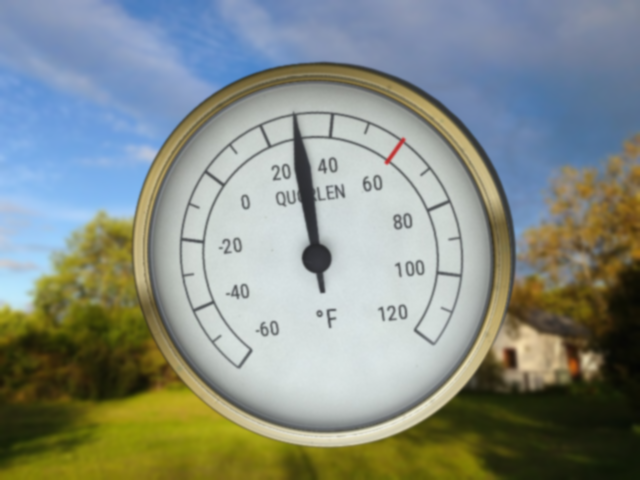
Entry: 30 °F
